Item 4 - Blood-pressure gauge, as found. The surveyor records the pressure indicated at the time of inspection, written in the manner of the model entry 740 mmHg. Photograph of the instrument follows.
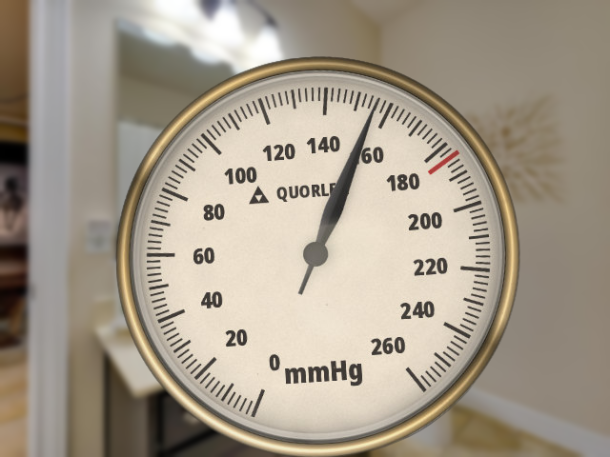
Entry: 156 mmHg
